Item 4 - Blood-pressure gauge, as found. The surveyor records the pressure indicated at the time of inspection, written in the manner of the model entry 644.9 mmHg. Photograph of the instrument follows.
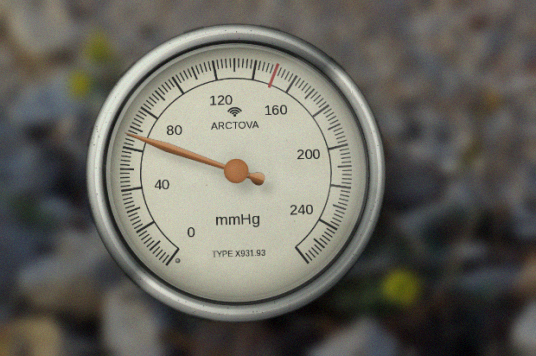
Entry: 66 mmHg
